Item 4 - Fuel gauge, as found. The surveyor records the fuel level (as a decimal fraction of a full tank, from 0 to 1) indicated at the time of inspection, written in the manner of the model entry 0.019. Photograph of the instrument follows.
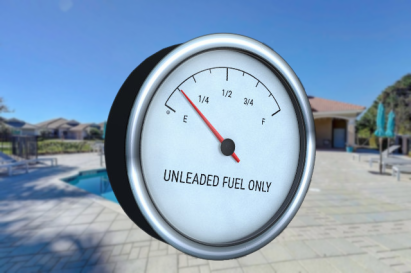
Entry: 0.125
